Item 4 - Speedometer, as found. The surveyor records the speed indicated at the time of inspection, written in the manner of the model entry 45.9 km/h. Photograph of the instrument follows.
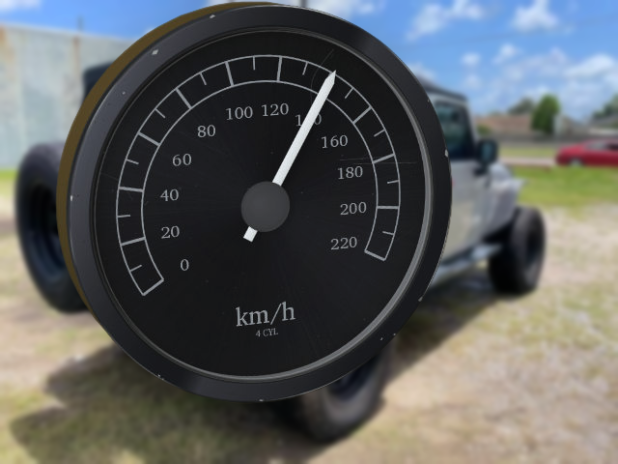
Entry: 140 km/h
